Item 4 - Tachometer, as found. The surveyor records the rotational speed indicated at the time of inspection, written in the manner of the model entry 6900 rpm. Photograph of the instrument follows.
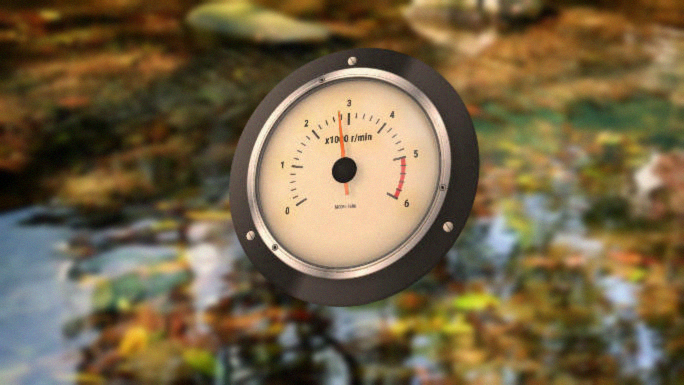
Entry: 2800 rpm
